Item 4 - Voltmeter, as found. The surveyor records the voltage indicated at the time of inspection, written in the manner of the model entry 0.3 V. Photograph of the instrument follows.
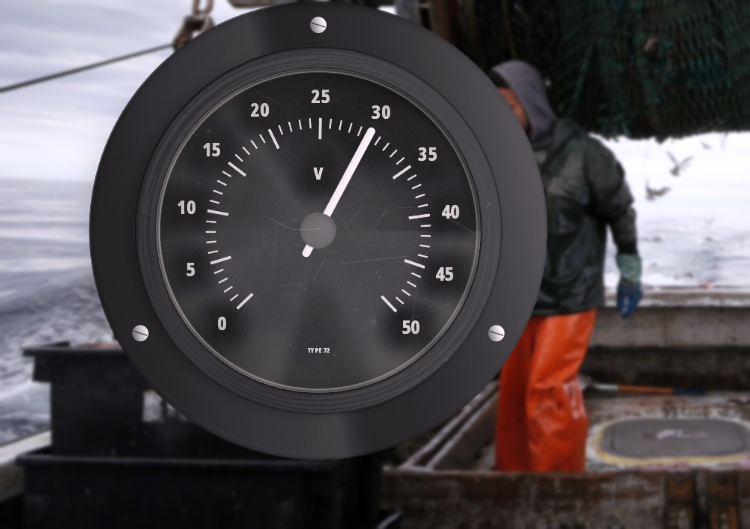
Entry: 30 V
